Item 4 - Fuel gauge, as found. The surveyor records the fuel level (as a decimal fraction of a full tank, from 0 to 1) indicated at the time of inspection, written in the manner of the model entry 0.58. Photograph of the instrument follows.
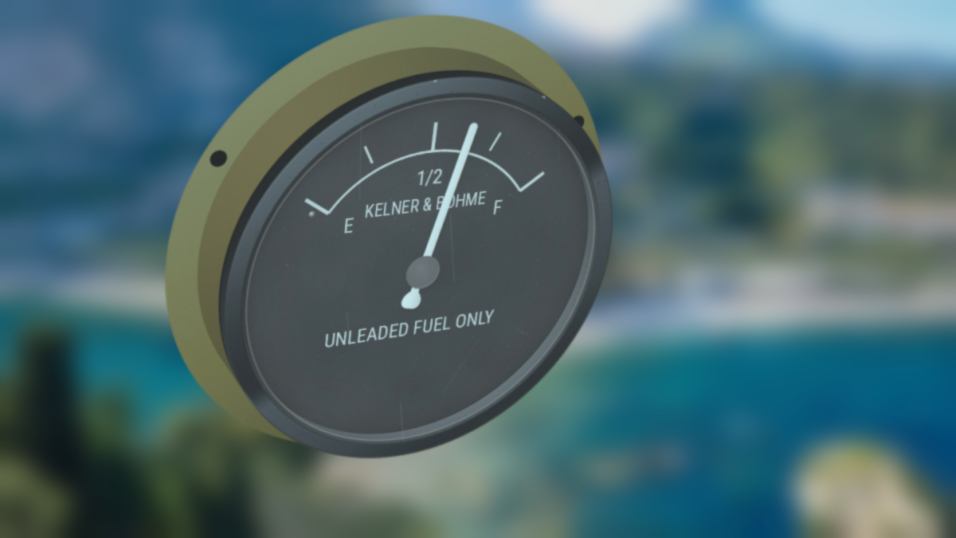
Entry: 0.625
